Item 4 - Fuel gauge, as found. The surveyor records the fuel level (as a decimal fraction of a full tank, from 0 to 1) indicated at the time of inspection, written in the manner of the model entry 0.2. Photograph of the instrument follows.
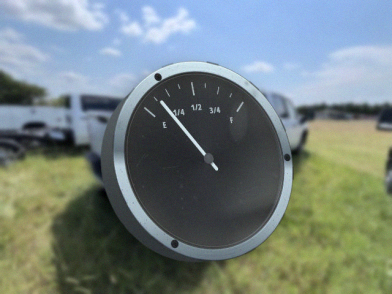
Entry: 0.125
